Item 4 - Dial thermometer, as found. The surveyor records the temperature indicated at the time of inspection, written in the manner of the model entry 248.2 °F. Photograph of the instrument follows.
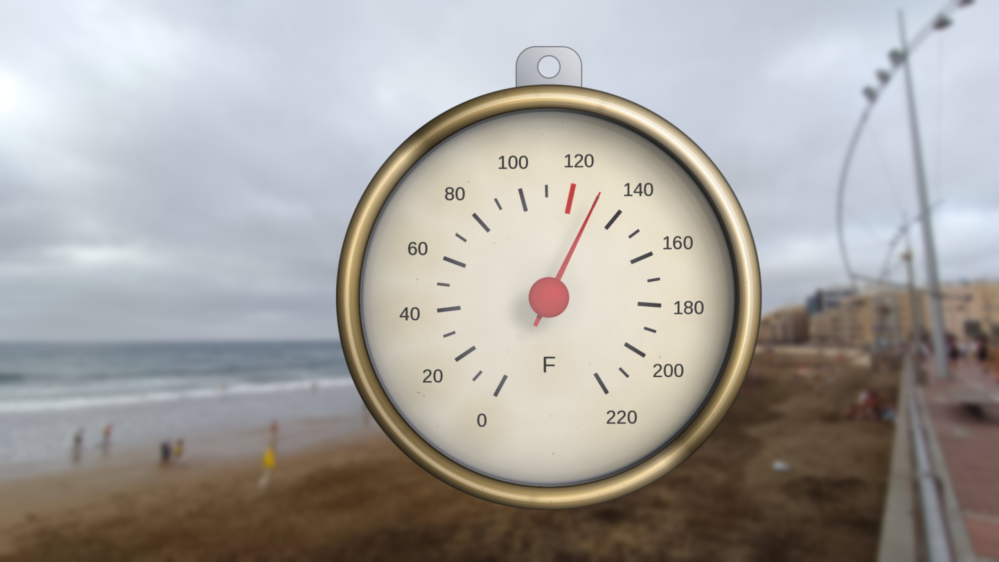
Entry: 130 °F
